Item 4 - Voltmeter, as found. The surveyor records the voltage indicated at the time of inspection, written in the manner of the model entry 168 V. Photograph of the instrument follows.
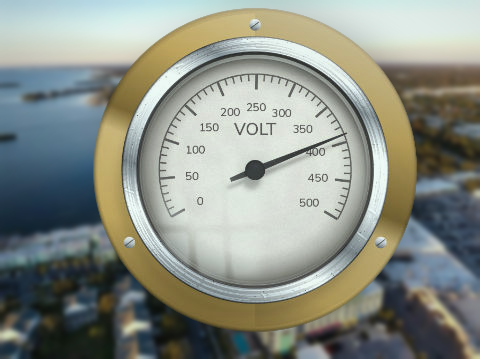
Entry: 390 V
